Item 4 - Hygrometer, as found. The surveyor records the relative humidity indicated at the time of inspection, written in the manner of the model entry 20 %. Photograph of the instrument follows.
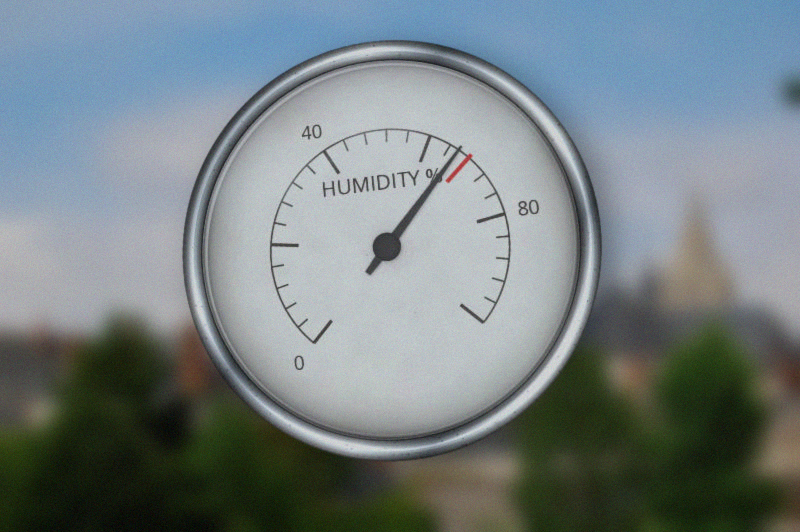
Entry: 66 %
